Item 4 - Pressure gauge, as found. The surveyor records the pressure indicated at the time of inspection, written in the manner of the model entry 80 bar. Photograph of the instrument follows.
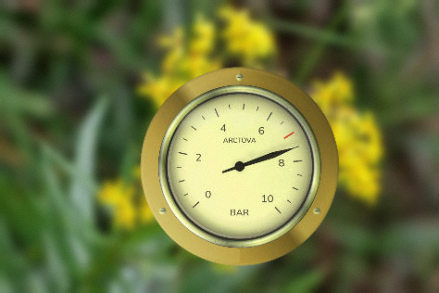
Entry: 7.5 bar
